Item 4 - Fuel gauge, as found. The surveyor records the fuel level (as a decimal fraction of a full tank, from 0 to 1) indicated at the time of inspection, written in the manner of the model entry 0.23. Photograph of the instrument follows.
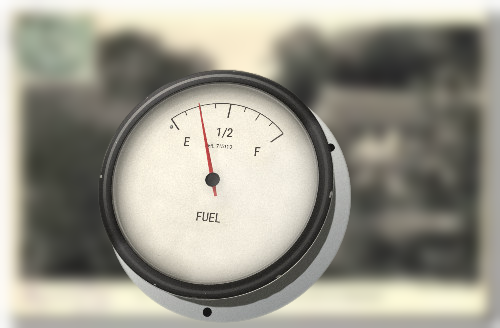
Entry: 0.25
